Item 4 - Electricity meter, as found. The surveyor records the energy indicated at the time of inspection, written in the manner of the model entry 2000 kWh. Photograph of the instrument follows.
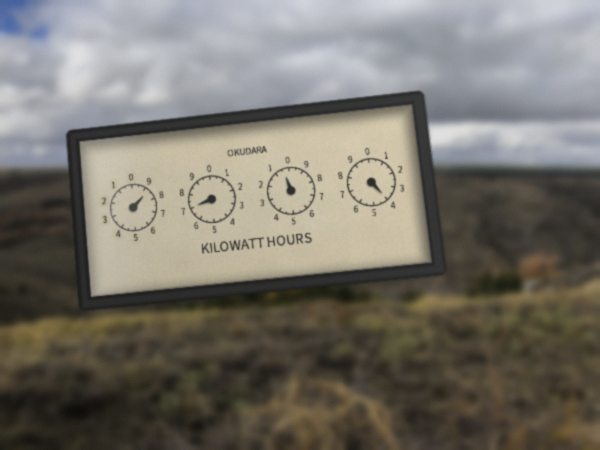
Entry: 8704 kWh
